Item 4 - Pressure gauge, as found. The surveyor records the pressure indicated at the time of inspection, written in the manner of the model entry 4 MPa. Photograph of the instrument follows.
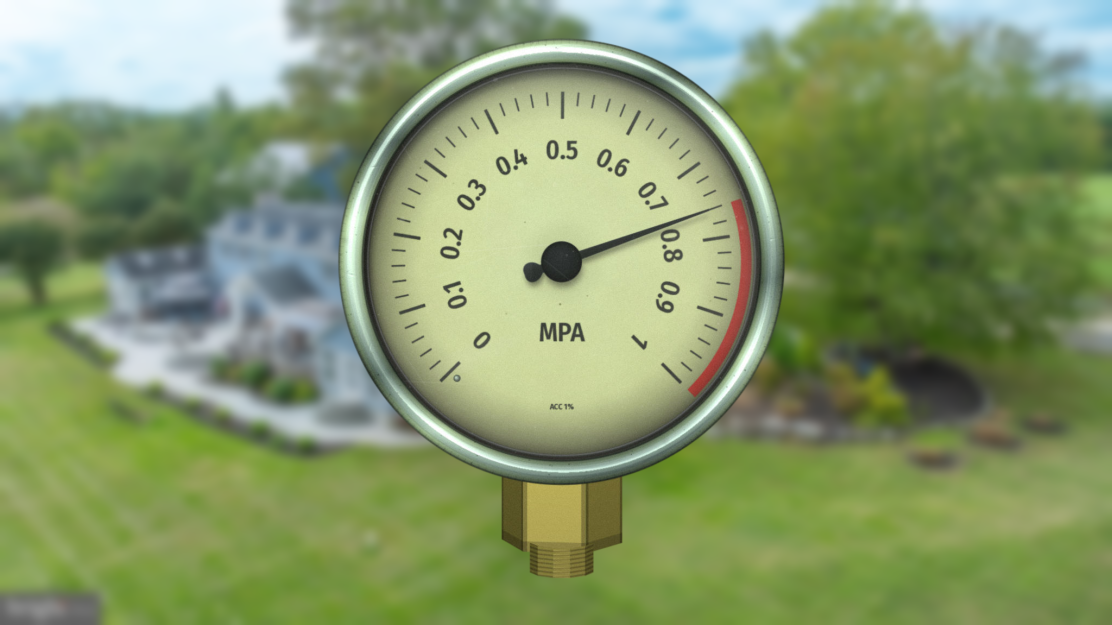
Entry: 0.76 MPa
